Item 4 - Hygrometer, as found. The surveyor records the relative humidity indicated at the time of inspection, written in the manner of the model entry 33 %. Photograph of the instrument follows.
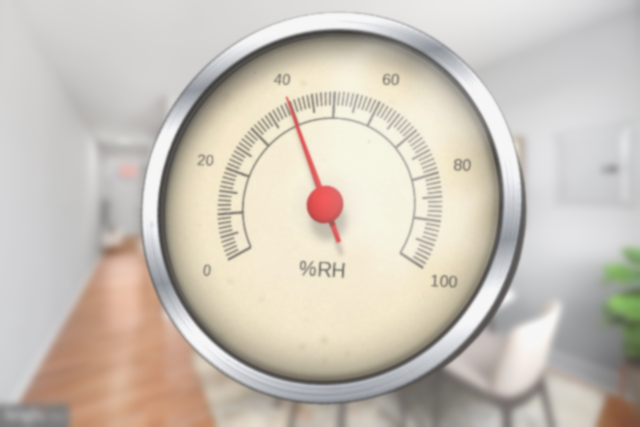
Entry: 40 %
